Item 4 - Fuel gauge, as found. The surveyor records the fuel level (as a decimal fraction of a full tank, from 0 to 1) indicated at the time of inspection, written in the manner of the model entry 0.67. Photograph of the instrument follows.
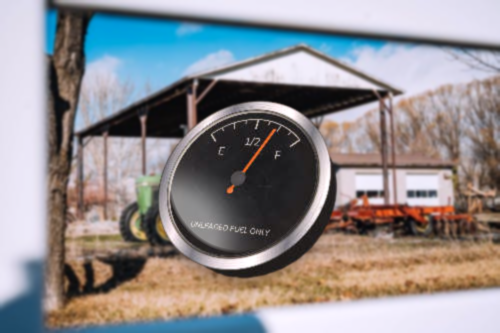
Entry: 0.75
